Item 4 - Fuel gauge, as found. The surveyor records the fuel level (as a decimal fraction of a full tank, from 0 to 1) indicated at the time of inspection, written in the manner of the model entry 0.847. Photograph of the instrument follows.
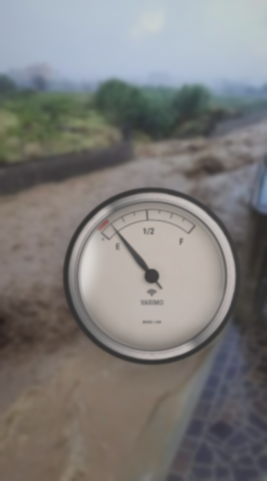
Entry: 0.125
